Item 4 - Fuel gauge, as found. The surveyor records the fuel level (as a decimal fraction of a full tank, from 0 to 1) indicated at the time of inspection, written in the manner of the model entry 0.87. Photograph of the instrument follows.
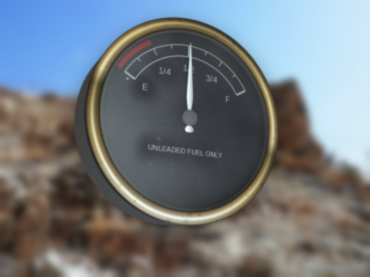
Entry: 0.5
